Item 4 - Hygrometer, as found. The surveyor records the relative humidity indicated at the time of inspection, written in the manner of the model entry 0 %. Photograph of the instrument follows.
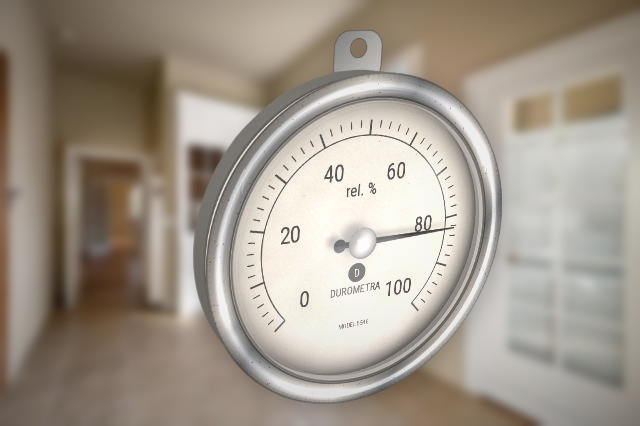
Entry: 82 %
